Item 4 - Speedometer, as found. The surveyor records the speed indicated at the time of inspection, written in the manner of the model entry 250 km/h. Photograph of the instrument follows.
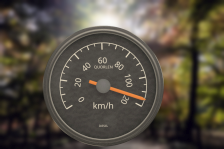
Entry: 115 km/h
